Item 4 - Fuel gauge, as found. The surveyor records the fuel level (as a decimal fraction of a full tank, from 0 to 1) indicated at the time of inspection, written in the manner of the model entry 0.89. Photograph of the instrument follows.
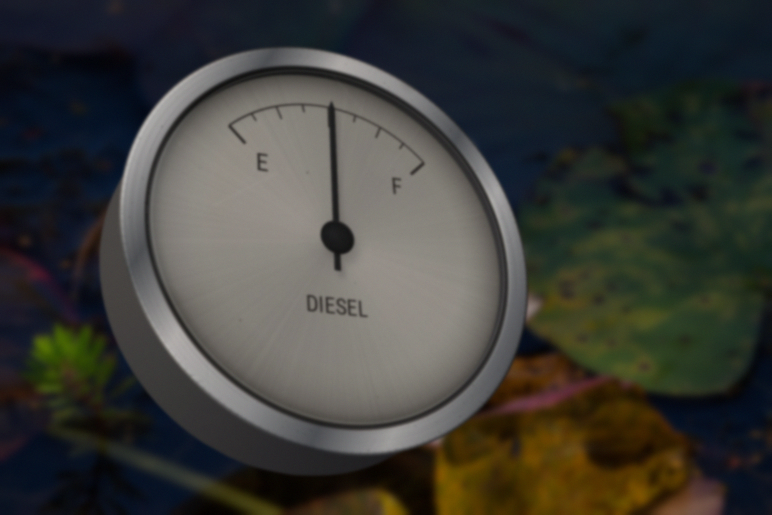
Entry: 0.5
